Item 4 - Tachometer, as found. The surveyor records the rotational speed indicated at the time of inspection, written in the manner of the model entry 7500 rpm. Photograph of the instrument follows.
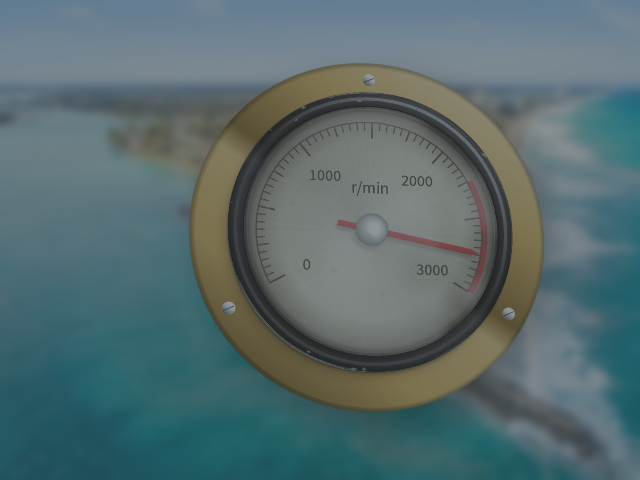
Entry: 2750 rpm
